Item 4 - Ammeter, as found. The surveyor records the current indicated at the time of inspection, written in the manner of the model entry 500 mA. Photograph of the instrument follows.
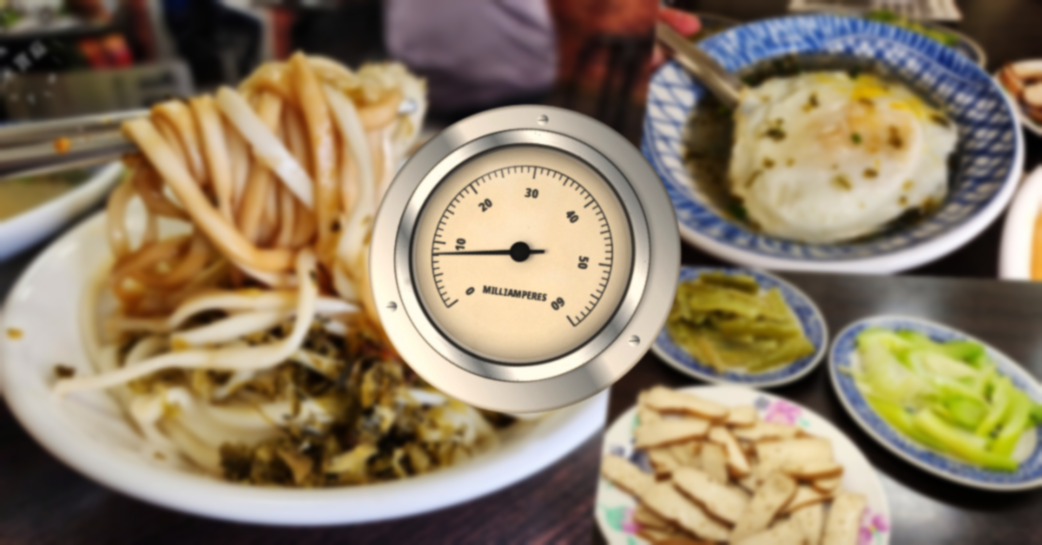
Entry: 8 mA
